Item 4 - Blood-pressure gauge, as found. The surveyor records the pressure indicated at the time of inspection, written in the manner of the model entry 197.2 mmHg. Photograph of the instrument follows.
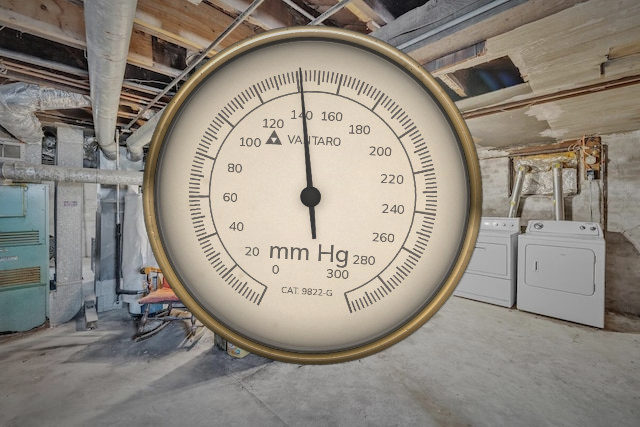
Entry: 142 mmHg
